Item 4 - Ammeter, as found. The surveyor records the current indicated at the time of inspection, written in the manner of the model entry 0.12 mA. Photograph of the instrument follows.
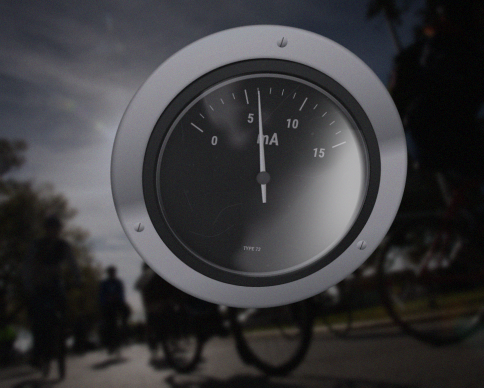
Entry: 6 mA
